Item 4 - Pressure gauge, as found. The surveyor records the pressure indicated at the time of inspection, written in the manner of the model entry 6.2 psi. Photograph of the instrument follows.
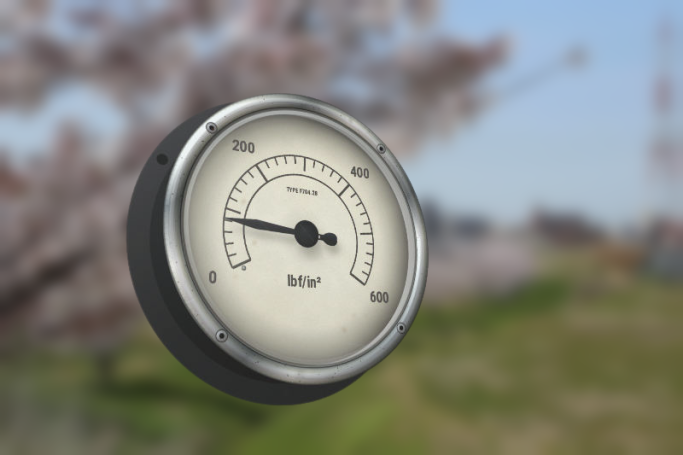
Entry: 80 psi
